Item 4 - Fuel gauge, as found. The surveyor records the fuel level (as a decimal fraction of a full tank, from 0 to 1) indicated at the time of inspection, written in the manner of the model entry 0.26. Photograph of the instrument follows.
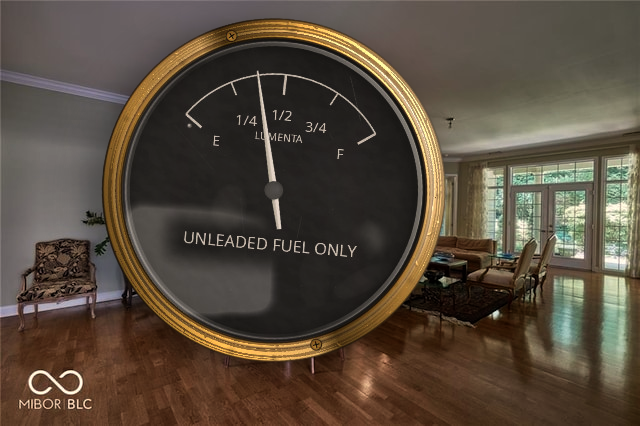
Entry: 0.375
